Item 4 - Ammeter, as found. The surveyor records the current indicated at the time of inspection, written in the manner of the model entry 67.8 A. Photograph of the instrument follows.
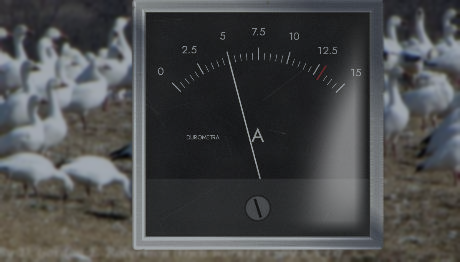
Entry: 5 A
